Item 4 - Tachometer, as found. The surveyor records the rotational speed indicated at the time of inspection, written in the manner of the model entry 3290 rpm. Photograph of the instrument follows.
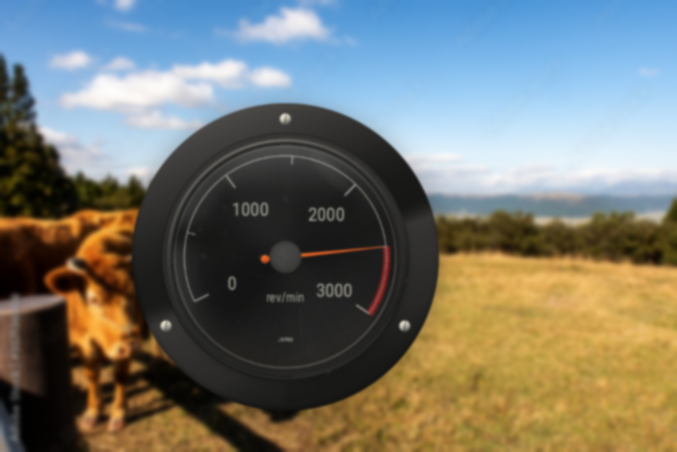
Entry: 2500 rpm
